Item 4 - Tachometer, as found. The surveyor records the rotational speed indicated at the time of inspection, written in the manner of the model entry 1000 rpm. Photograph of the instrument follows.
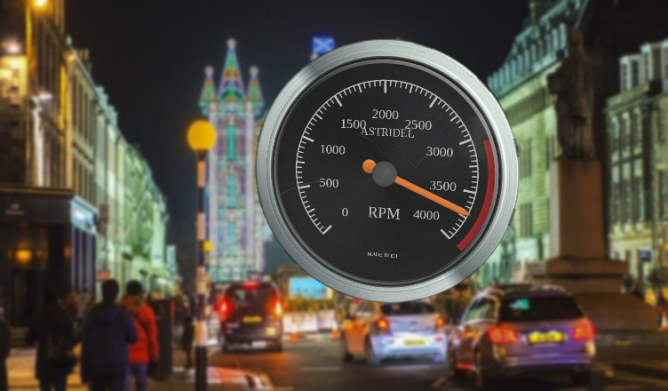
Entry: 3700 rpm
